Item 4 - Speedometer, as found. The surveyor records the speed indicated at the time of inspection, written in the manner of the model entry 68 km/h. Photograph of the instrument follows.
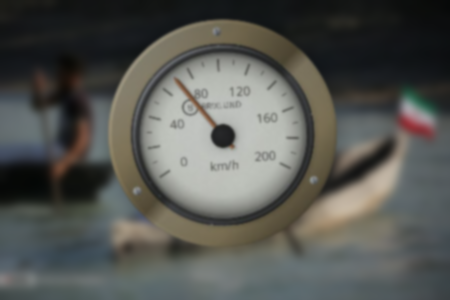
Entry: 70 km/h
